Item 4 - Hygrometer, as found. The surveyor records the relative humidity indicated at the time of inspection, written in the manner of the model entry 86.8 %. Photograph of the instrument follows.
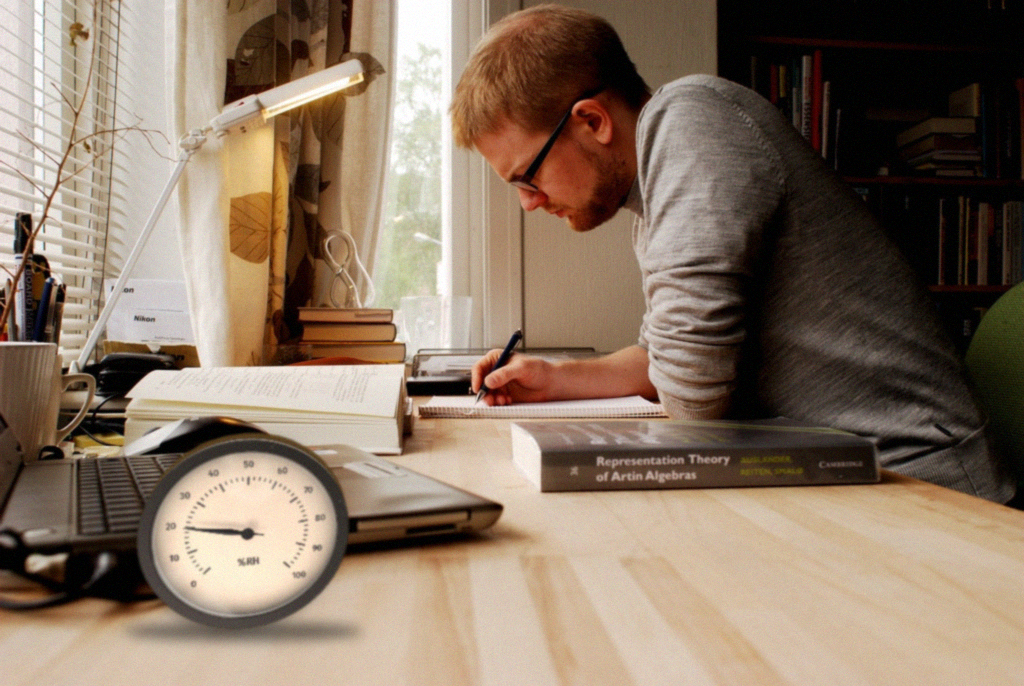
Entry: 20 %
